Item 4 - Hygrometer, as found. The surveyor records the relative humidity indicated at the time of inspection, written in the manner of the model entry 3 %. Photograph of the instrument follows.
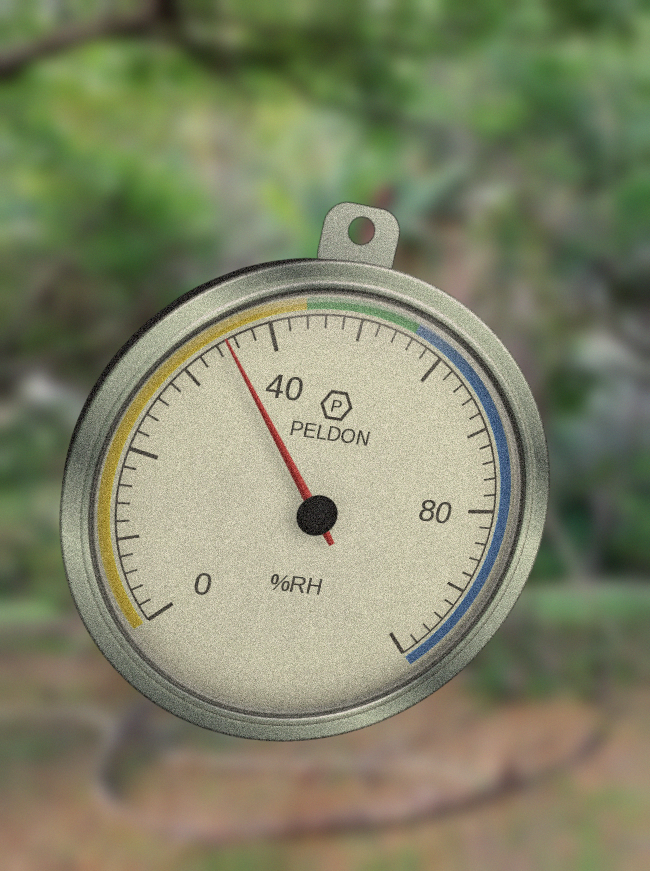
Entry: 35 %
